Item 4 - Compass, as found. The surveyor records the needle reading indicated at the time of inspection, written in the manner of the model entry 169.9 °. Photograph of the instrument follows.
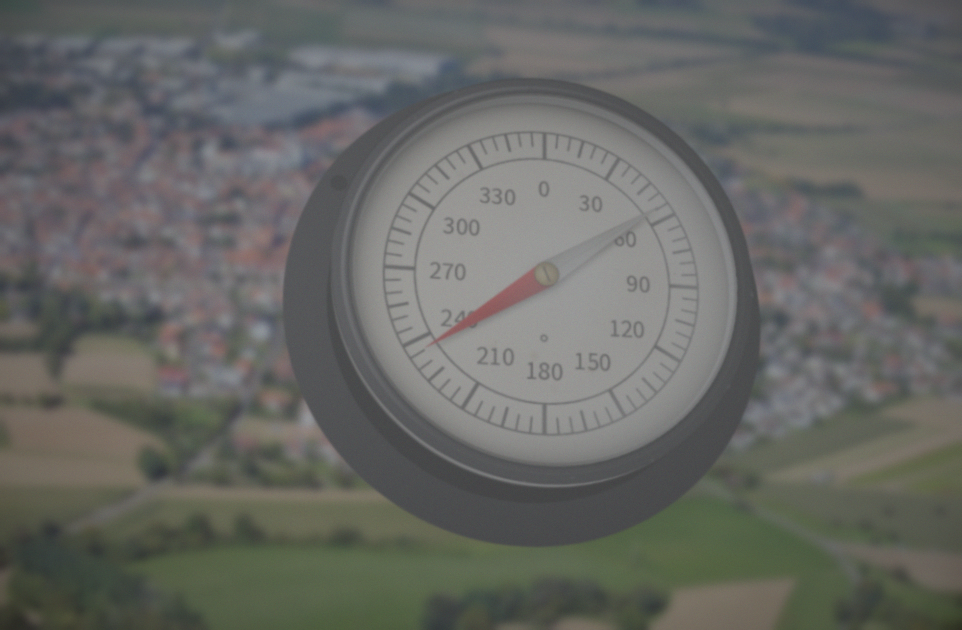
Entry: 235 °
